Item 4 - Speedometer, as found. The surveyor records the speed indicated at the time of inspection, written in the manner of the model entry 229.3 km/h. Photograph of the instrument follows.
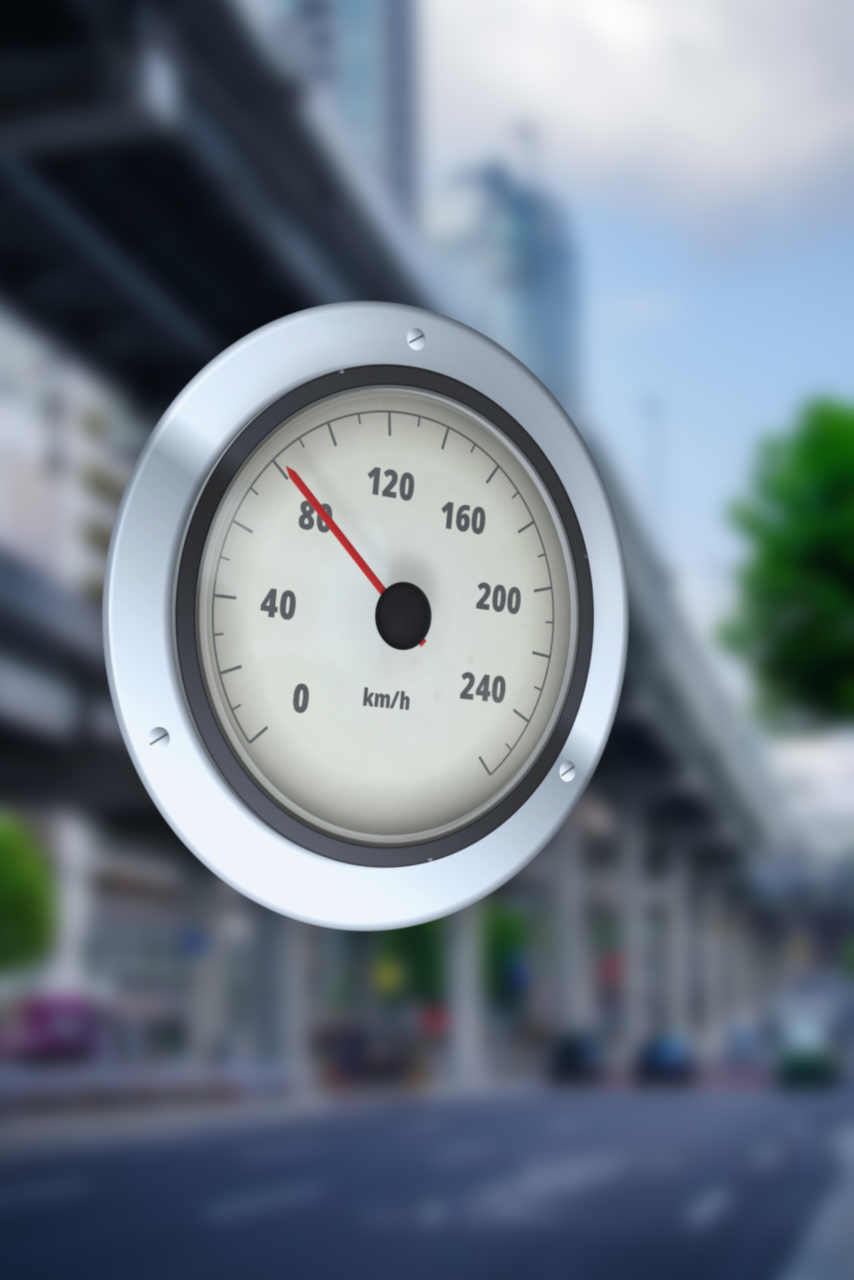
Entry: 80 km/h
